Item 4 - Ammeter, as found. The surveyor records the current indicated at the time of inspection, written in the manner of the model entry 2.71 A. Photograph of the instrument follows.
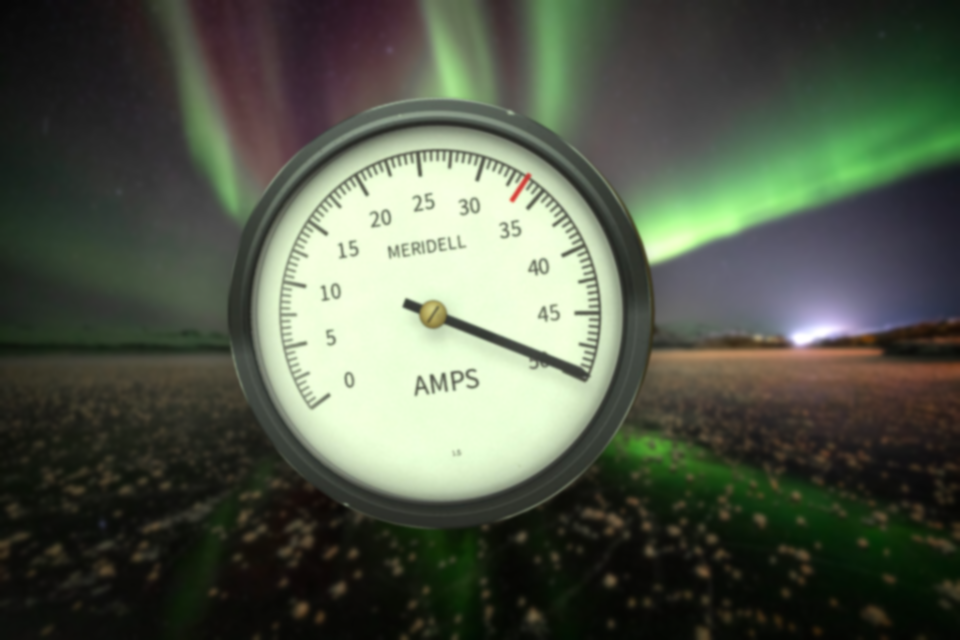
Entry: 49.5 A
